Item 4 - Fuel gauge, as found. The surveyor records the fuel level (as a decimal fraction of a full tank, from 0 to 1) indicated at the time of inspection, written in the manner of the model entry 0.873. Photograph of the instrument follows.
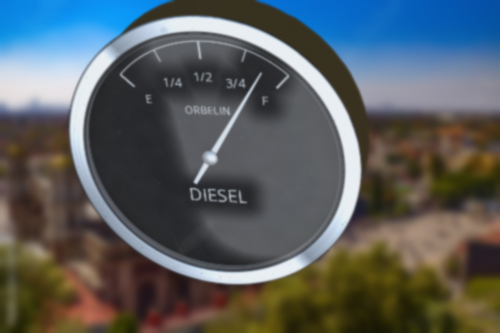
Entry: 0.875
